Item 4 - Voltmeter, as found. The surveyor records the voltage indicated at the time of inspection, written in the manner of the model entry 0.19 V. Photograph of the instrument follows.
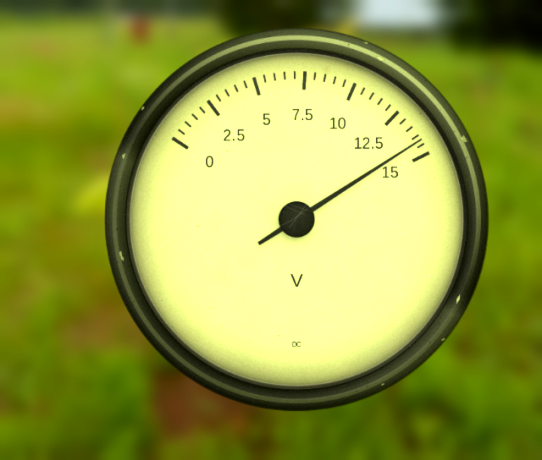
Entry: 14.25 V
